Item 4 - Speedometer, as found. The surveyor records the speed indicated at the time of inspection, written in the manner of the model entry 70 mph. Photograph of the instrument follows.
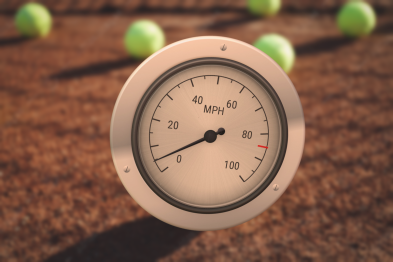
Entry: 5 mph
